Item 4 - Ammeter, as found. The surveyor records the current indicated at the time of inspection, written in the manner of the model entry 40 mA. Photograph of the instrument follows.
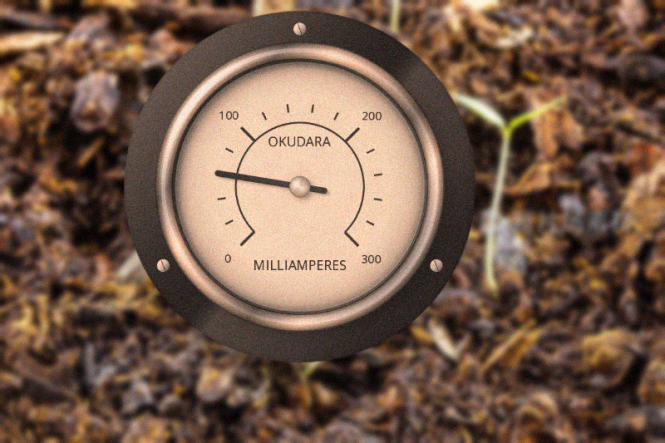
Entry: 60 mA
